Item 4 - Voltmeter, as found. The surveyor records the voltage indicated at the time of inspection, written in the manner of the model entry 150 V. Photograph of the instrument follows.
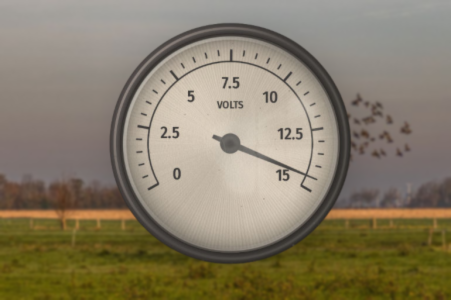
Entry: 14.5 V
